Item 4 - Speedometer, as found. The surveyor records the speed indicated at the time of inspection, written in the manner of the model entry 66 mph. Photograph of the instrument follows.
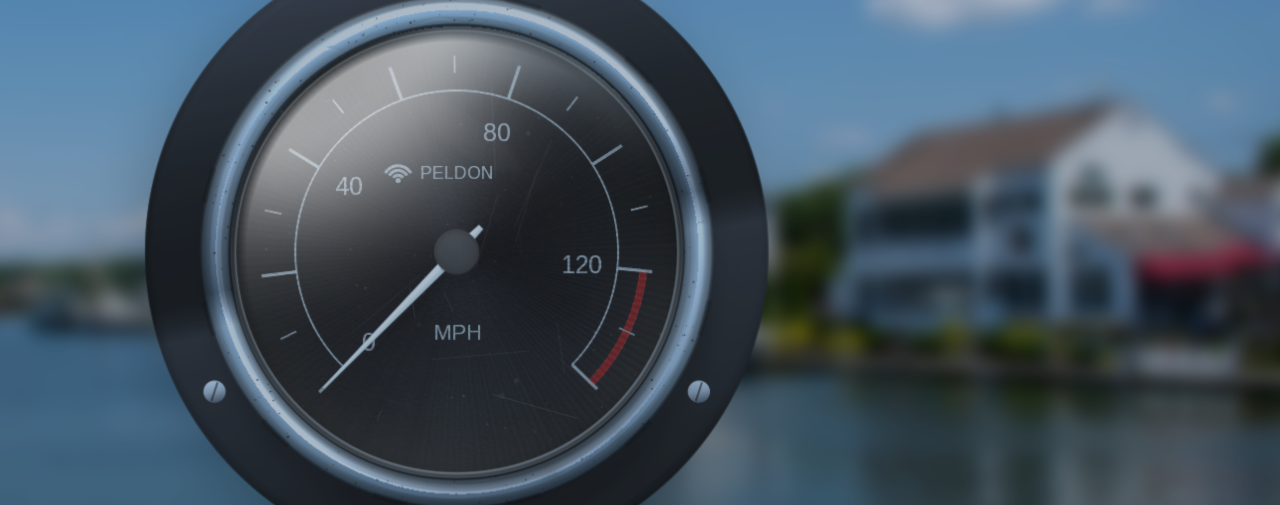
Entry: 0 mph
